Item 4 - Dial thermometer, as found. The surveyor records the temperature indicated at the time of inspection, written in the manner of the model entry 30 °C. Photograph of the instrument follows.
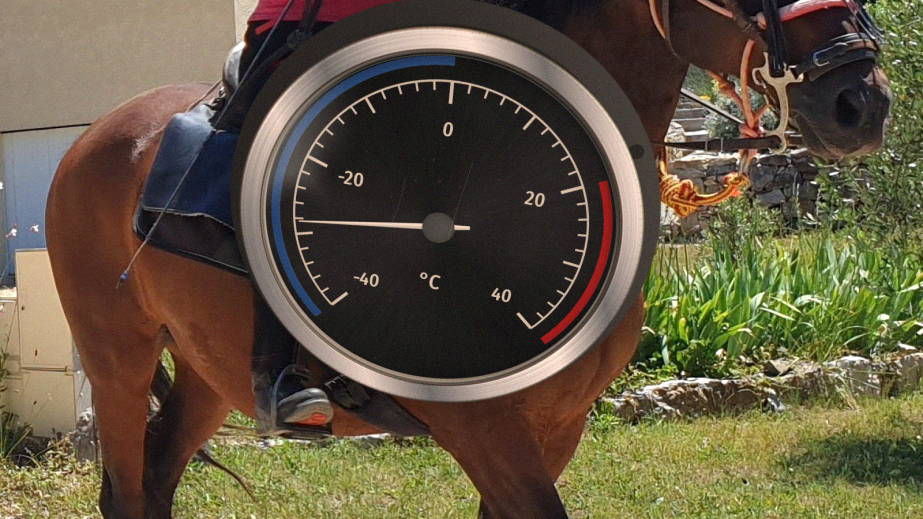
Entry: -28 °C
